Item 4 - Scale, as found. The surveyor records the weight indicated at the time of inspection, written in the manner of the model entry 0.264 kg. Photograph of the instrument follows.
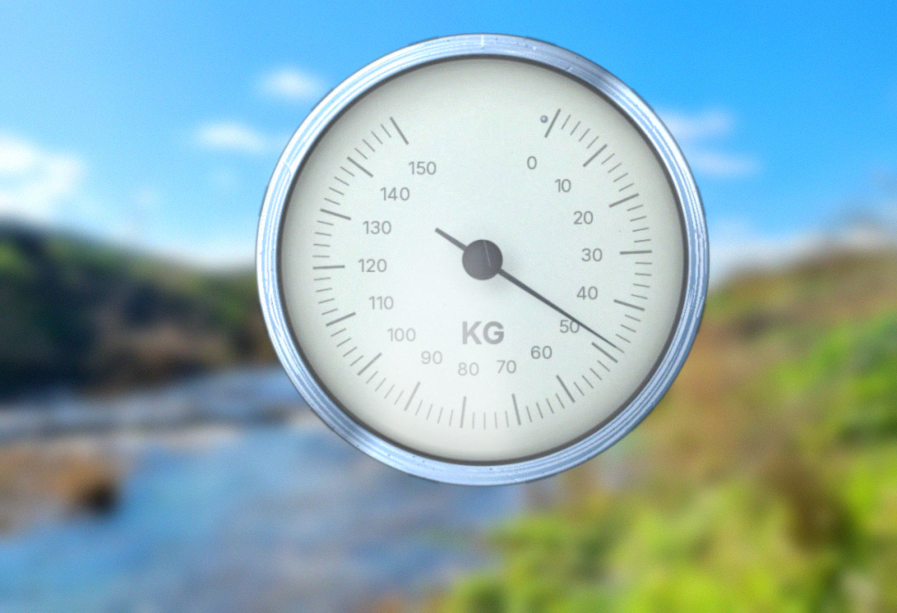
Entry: 48 kg
